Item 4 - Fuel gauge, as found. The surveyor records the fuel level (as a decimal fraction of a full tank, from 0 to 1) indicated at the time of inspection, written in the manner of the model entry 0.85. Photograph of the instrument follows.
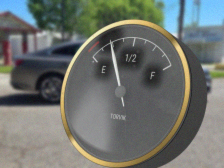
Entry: 0.25
